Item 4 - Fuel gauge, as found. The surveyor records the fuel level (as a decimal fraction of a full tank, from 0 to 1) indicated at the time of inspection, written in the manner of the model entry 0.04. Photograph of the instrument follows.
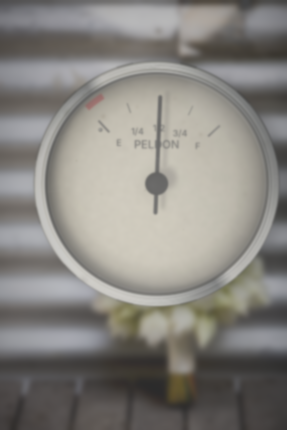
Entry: 0.5
